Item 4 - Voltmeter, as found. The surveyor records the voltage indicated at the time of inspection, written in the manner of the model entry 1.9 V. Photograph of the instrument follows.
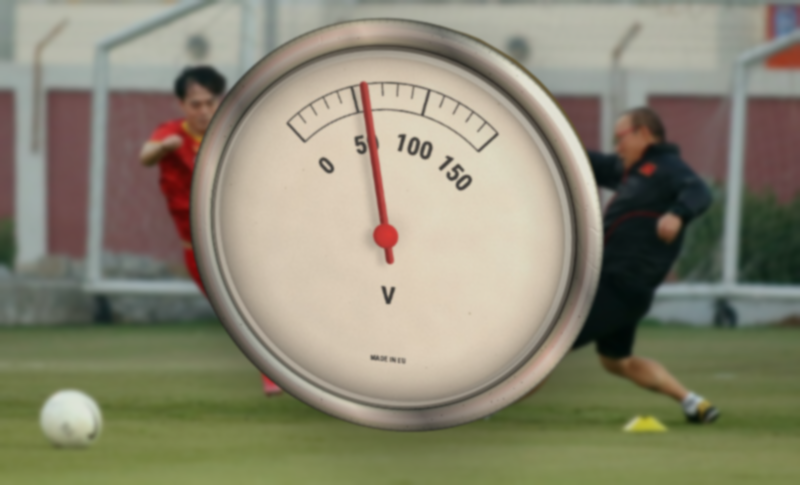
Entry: 60 V
